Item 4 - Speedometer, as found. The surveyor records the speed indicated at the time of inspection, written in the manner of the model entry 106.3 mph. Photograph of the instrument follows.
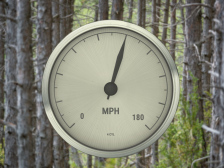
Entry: 100 mph
